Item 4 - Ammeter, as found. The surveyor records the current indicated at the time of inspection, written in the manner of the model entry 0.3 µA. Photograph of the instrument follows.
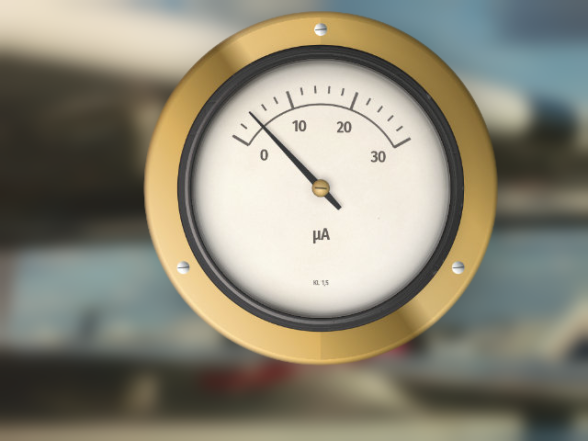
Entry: 4 µA
